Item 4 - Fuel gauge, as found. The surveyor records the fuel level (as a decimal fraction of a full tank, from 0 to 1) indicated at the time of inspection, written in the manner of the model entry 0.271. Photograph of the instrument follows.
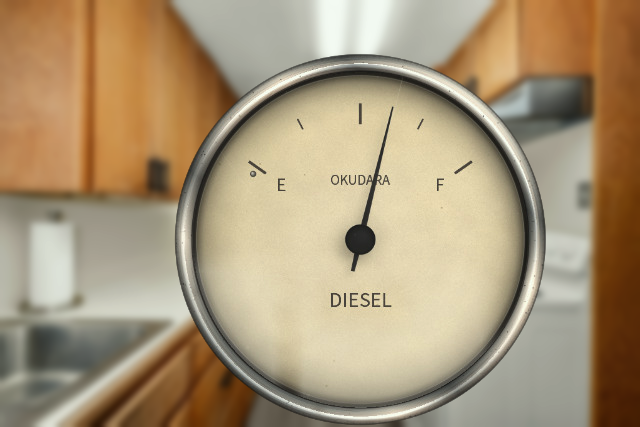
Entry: 0.625
